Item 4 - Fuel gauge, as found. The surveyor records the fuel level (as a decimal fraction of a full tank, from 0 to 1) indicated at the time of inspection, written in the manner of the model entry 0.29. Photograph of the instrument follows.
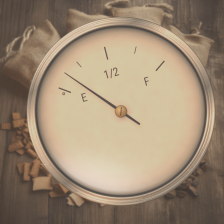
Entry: 0.125
